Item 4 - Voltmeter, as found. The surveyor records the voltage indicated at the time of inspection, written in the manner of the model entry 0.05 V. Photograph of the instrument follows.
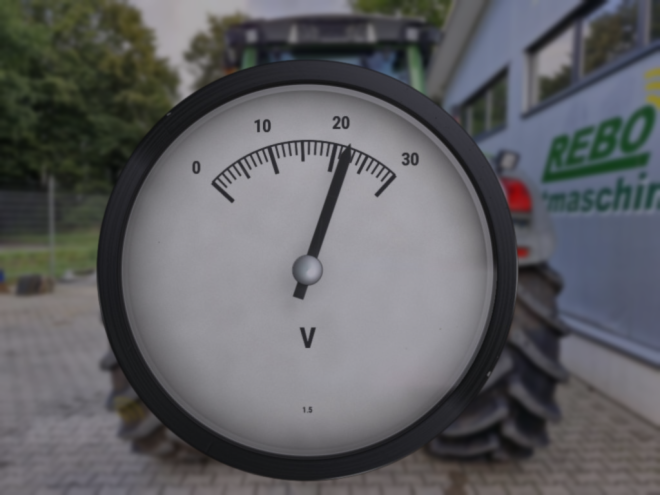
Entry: 22 V
